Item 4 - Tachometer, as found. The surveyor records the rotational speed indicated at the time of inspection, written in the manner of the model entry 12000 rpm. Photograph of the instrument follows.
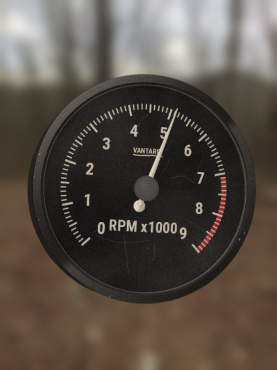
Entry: 5100 rpm
